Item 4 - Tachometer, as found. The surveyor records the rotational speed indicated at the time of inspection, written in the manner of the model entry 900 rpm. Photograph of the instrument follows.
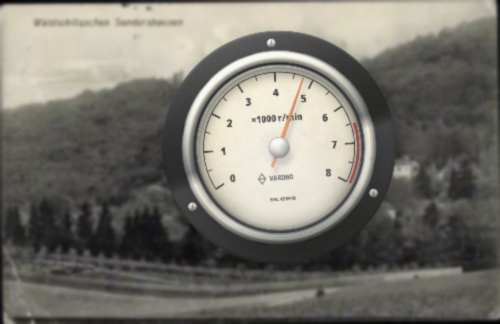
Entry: 4750 rpm
